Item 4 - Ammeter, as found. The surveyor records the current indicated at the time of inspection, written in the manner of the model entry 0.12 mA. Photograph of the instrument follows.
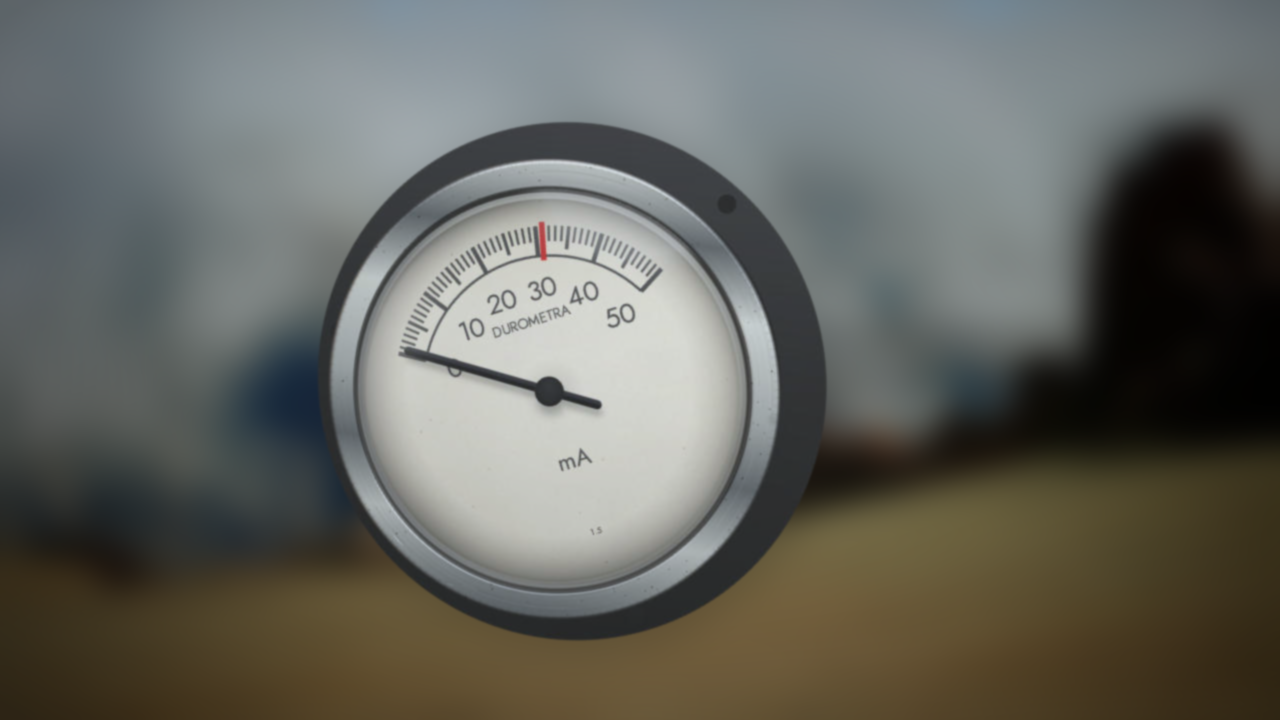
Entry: 1 mA
